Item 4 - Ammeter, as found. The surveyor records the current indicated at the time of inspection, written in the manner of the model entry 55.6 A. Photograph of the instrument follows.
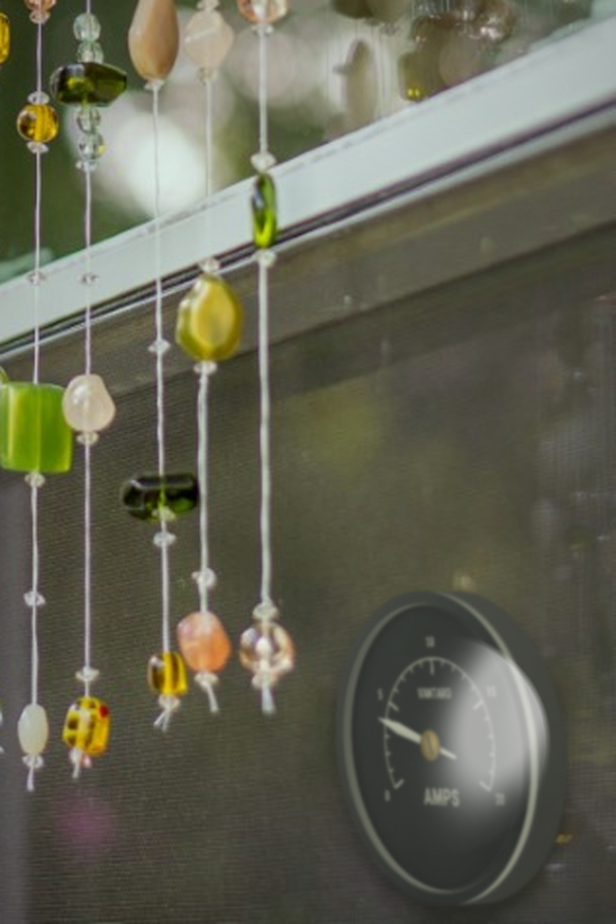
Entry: 4 A
